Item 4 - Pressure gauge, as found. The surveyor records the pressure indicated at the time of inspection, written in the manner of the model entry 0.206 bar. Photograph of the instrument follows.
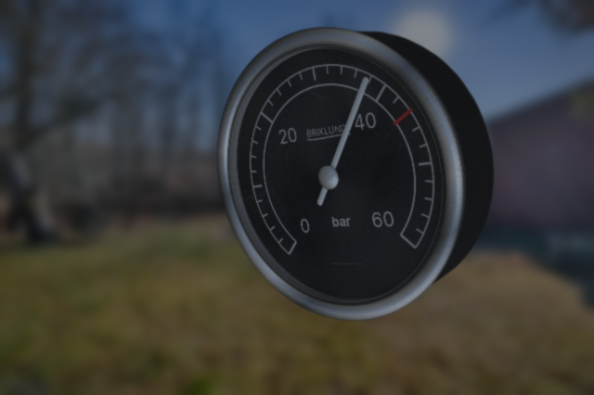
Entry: 38 bar
